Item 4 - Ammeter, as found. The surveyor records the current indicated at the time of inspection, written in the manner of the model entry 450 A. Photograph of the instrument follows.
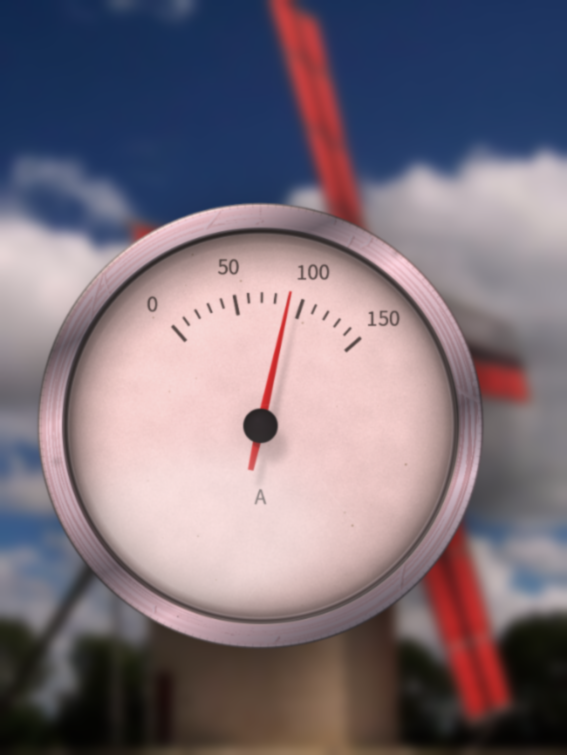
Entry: 90 A
